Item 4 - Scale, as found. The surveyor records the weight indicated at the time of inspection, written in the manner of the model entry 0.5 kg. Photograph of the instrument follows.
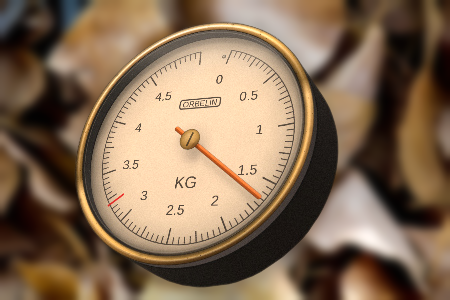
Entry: 1.65 kg
